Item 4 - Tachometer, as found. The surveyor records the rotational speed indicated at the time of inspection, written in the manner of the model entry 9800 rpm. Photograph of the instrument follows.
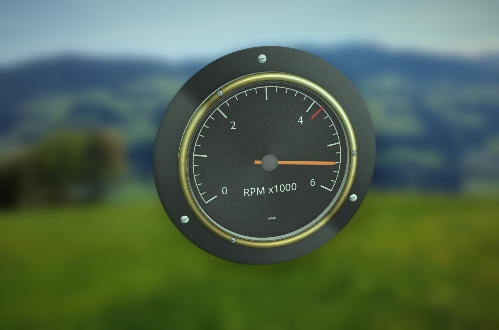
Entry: 5400 rpm
